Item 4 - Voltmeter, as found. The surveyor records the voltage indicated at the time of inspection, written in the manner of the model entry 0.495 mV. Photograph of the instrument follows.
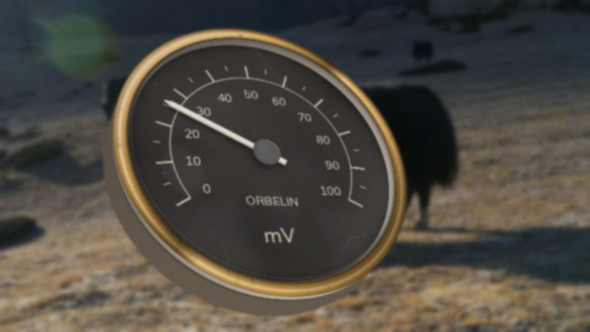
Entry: 25 mV
